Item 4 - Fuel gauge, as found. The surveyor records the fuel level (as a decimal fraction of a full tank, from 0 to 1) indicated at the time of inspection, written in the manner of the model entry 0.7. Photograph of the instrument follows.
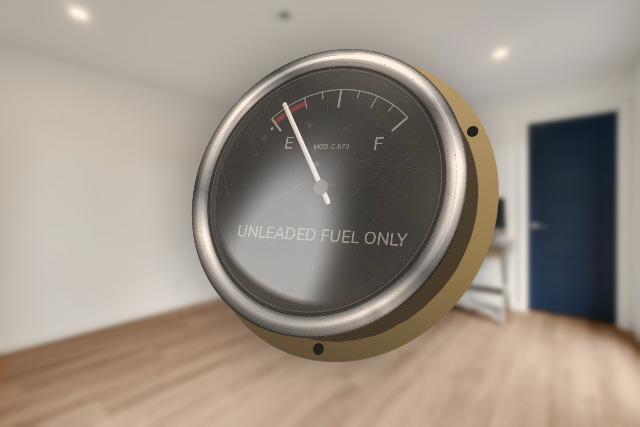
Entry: 0.125
